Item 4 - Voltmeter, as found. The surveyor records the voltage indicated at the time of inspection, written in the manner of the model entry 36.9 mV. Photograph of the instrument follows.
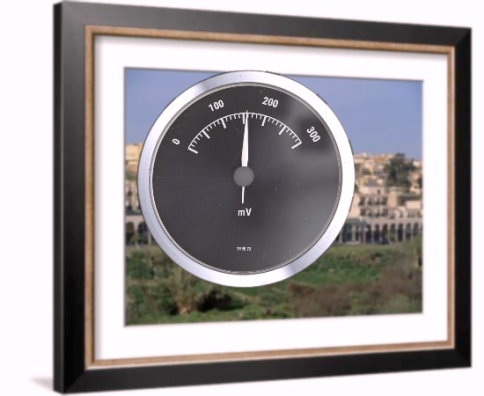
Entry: 160 mV
